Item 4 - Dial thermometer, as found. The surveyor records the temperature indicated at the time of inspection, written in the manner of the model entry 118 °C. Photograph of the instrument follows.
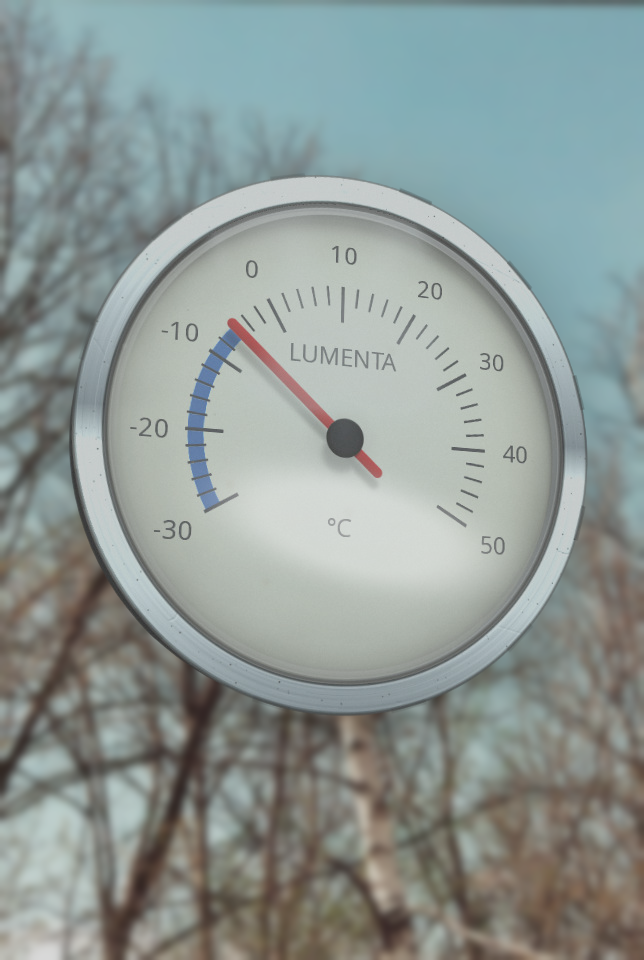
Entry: -6 °C
